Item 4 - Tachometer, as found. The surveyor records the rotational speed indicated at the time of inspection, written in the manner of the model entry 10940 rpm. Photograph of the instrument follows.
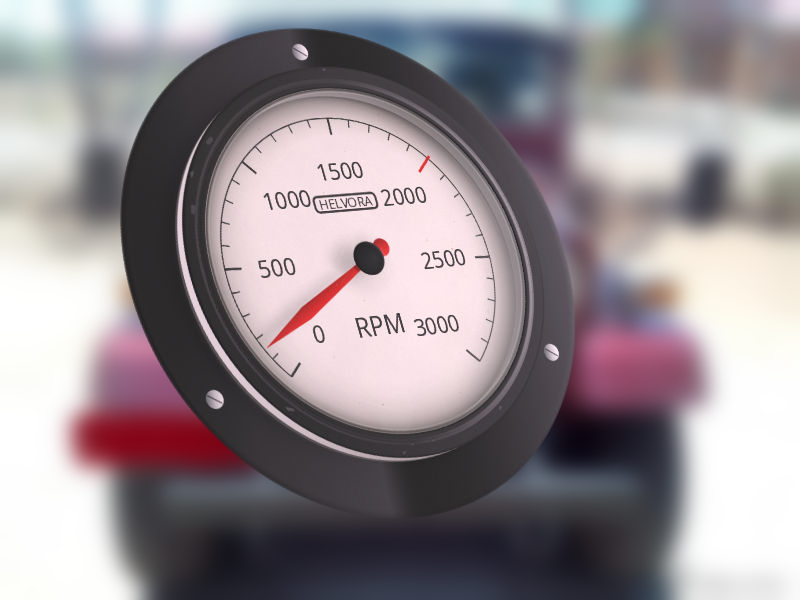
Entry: 150 rpm
